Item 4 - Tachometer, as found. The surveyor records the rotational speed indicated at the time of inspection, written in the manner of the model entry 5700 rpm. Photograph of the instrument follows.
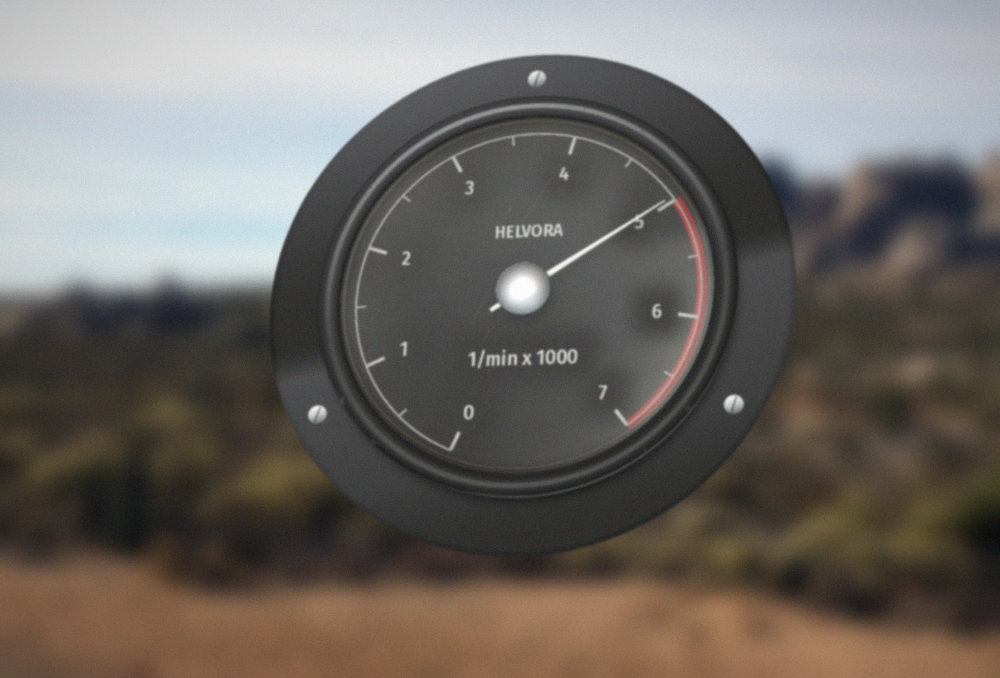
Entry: 5000 rpm
